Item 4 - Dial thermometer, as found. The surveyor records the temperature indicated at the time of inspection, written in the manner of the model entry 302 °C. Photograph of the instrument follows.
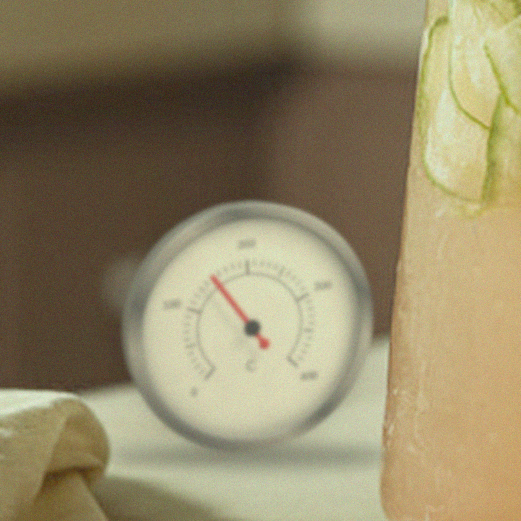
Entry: 150 °C
